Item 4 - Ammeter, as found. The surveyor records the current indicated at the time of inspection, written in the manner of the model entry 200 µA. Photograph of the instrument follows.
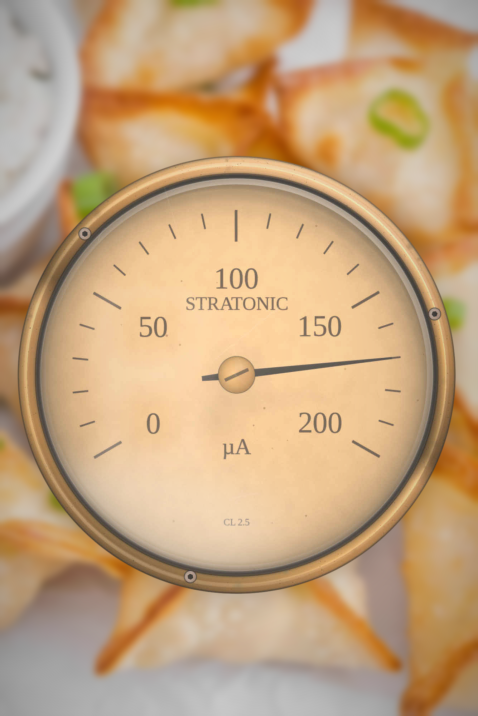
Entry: 170 µA
